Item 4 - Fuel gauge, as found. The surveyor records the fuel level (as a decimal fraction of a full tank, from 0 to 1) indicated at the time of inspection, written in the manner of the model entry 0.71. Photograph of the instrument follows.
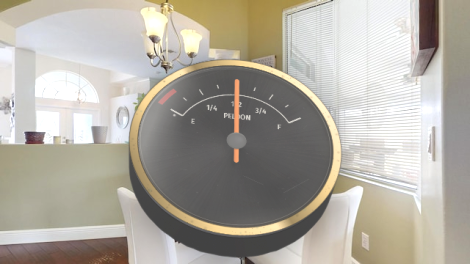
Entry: 0.5
